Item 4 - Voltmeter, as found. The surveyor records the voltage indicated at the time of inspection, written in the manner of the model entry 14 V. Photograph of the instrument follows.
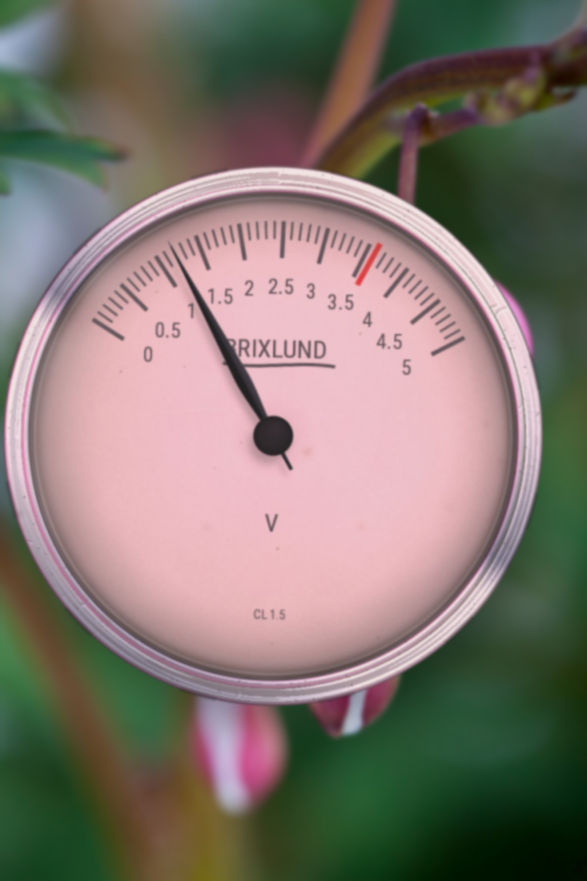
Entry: 1.2 V
